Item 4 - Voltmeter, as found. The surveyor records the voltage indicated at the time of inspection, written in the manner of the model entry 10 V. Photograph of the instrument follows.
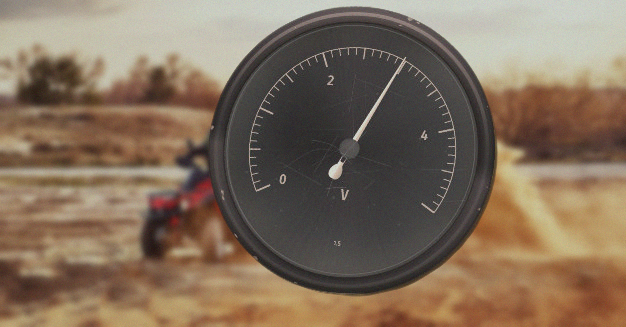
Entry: 3 V
